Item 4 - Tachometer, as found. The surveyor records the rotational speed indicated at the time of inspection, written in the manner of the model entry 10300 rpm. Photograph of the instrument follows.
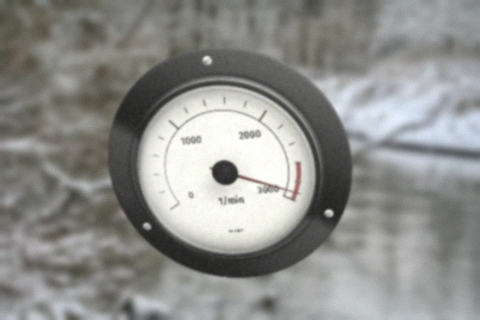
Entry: 2900 rpm
